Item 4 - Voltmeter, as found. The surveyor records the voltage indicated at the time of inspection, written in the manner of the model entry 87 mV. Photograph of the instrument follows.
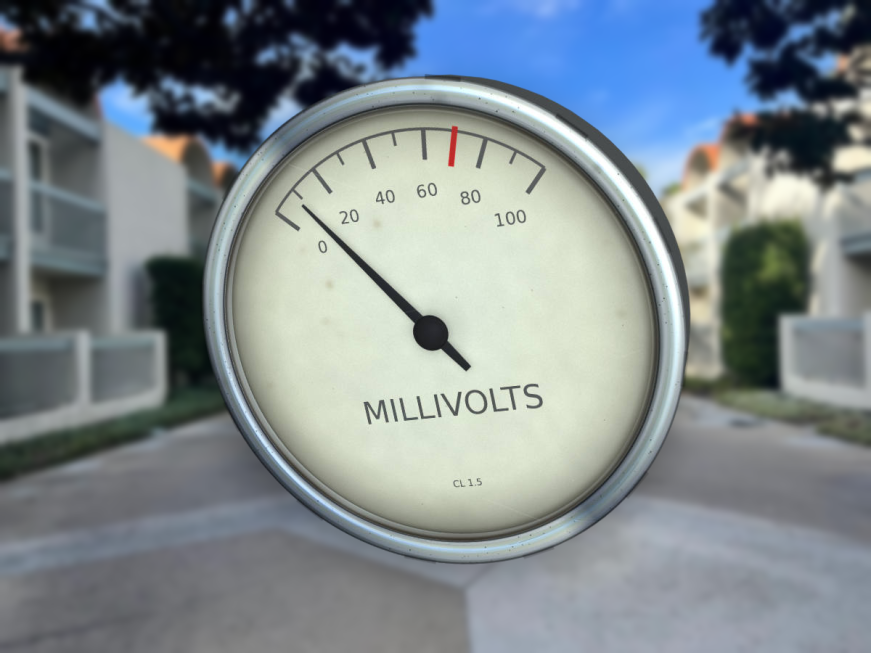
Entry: 10 mV
